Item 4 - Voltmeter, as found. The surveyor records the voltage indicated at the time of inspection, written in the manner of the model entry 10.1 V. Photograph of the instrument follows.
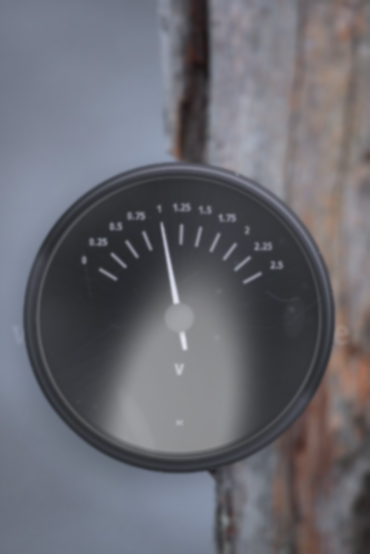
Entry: 1 V
